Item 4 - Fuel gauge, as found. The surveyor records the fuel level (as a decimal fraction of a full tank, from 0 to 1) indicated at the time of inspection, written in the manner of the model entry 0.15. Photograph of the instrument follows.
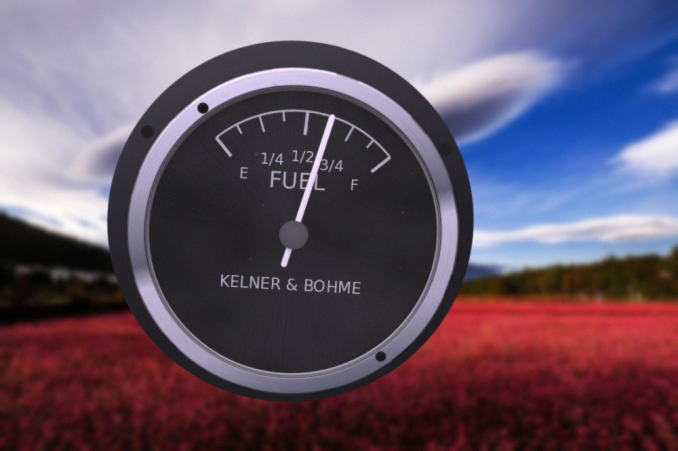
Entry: 0.625
